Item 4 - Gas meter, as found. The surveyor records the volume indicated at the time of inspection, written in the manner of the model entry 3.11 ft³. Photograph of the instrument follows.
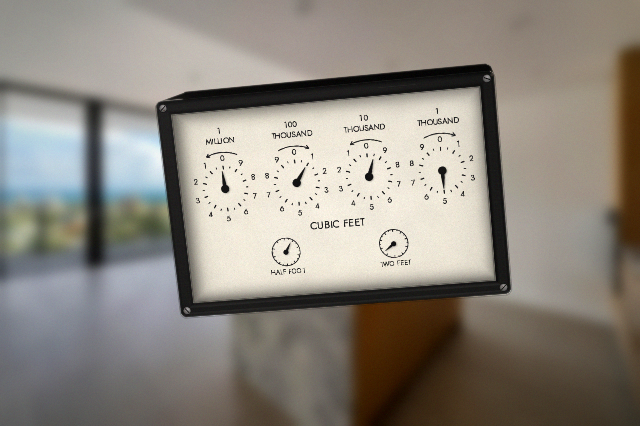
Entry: 9500 ft³
